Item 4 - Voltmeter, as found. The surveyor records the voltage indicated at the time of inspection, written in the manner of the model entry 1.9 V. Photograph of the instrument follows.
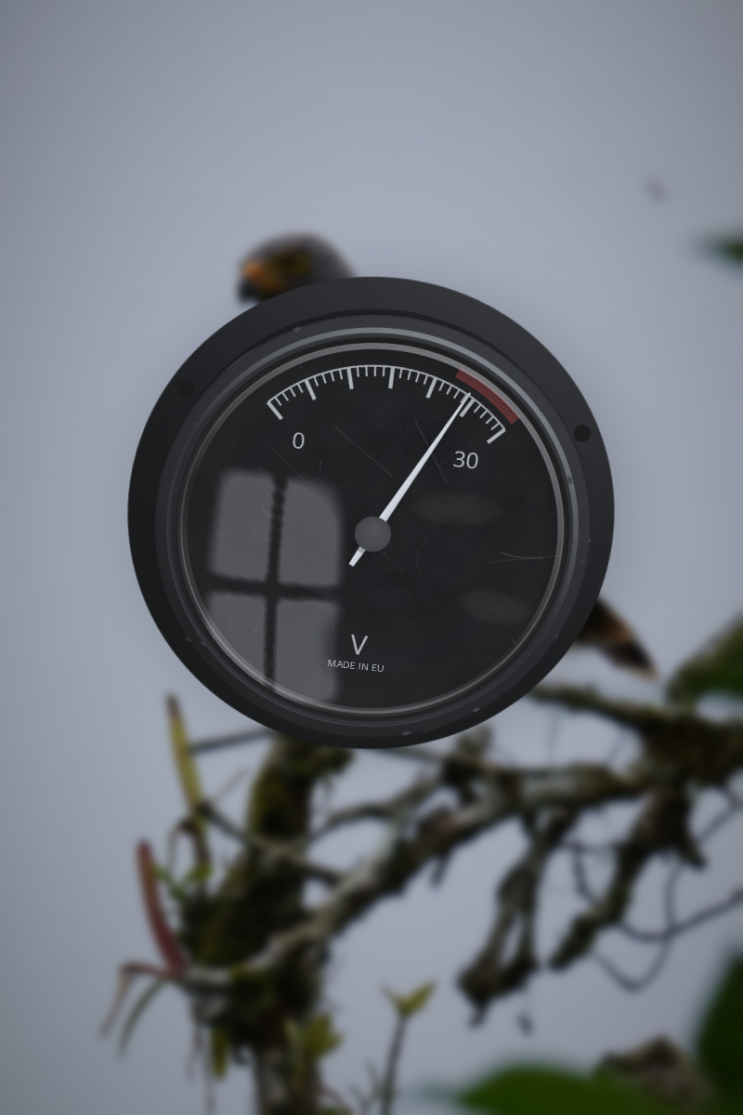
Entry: 24 V
